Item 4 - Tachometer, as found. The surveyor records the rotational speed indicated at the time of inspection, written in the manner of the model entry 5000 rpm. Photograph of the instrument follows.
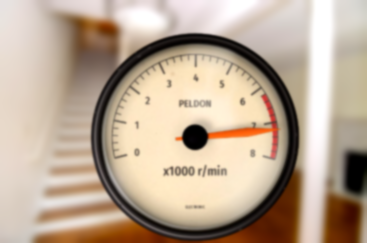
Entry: 7200 rpm
